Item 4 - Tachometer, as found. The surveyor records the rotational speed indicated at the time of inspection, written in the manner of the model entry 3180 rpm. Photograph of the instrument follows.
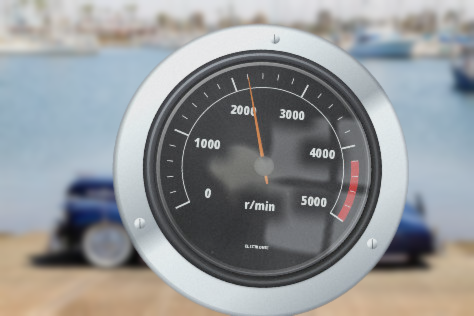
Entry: 2200 rpm
